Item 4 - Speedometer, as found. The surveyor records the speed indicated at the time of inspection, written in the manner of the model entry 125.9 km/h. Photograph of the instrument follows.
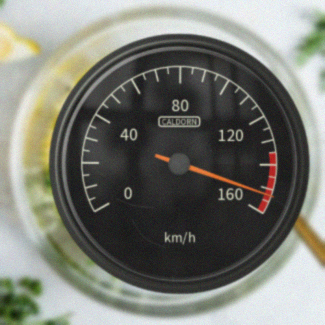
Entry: 152.5 km/h
